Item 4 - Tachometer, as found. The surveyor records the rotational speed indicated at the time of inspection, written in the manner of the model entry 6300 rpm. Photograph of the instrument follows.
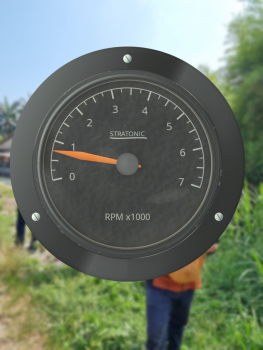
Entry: 750 rpm
